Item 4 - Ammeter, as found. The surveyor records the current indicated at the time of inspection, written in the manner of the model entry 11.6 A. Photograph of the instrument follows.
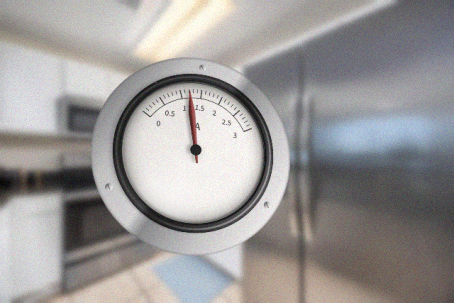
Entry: 1.2 A
